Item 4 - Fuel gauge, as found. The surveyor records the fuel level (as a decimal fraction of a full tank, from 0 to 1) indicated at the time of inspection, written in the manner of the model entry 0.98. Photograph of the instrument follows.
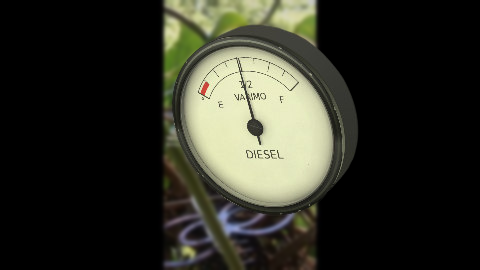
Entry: 0.5
